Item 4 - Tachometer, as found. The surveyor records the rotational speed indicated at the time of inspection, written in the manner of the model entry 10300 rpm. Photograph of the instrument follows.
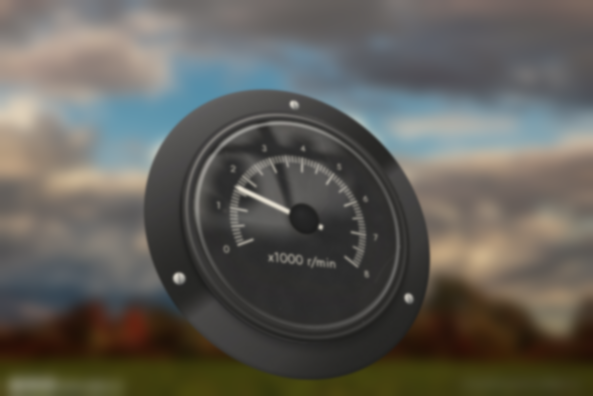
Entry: 1500 rpm
